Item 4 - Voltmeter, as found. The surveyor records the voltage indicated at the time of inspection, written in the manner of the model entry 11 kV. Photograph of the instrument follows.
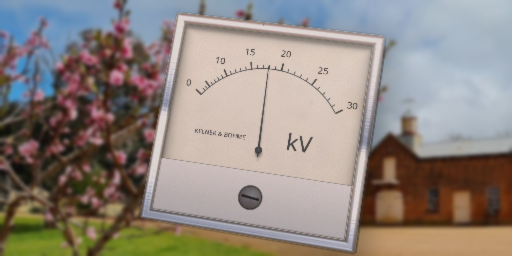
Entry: 18 kV
